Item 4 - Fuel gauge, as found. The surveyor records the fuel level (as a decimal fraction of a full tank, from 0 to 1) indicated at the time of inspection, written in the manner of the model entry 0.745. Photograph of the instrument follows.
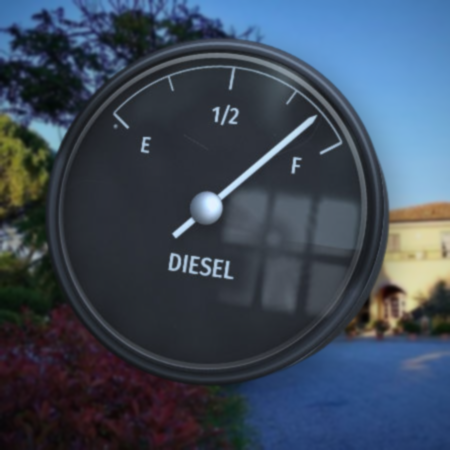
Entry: 0.875
